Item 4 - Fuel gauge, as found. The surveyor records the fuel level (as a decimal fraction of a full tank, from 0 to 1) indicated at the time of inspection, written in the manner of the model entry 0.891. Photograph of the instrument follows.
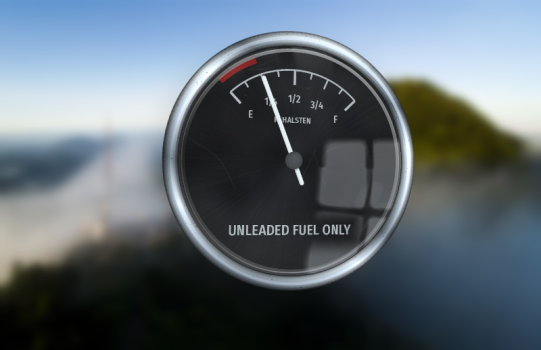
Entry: 0.25
